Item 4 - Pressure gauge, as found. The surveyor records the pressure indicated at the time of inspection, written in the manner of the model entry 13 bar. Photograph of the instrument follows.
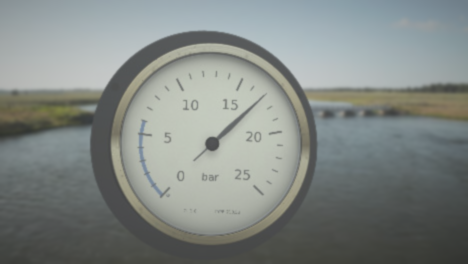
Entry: 17 bar
